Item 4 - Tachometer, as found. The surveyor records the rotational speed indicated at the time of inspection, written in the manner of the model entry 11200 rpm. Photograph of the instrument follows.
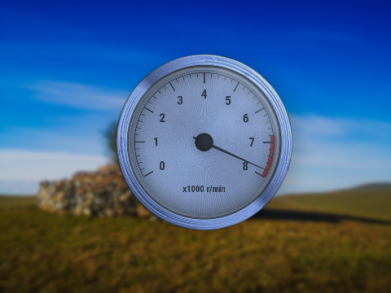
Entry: 7800 rpm
